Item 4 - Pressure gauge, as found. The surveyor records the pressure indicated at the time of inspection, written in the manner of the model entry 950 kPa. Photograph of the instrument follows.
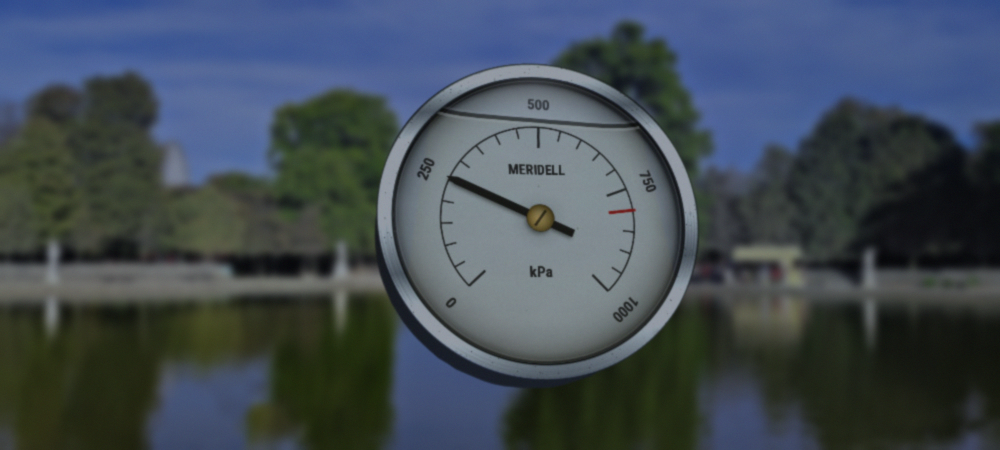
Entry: 250 kPa
